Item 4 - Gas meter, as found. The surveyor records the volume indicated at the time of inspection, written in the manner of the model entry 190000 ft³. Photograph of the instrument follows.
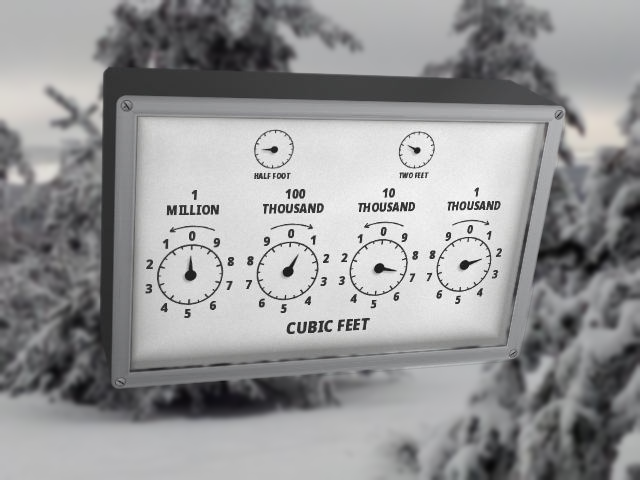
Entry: 7200 ft³
